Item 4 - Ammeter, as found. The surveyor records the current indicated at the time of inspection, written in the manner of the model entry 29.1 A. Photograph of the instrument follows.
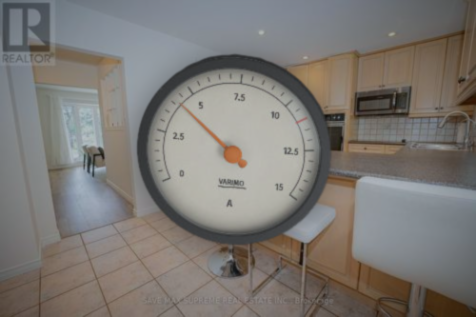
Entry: 4.25 A
